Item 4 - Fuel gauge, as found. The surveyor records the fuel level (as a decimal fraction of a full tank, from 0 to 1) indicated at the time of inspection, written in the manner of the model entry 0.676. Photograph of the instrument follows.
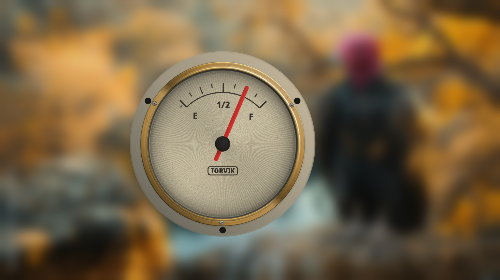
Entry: 0.75
